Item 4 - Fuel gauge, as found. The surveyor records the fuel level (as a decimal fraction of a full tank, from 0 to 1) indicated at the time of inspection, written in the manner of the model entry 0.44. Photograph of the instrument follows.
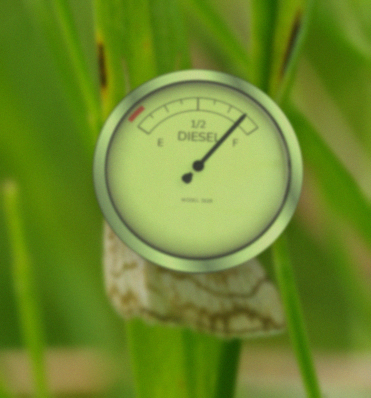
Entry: 0.875
